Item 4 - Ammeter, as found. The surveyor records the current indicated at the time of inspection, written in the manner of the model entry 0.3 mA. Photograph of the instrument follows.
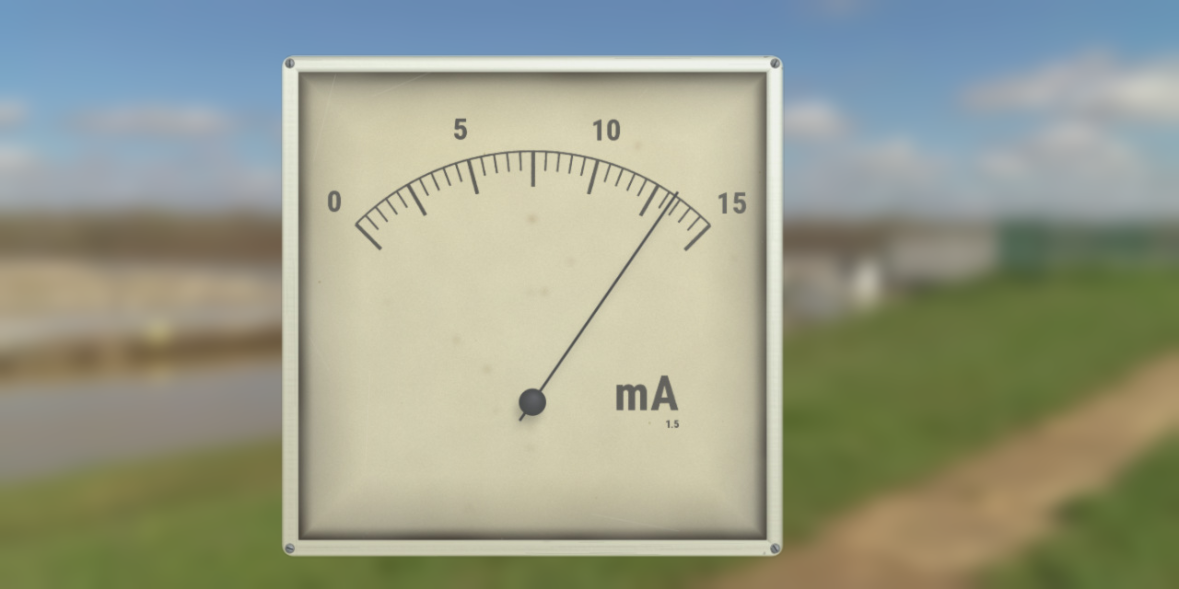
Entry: 13.25 mA
